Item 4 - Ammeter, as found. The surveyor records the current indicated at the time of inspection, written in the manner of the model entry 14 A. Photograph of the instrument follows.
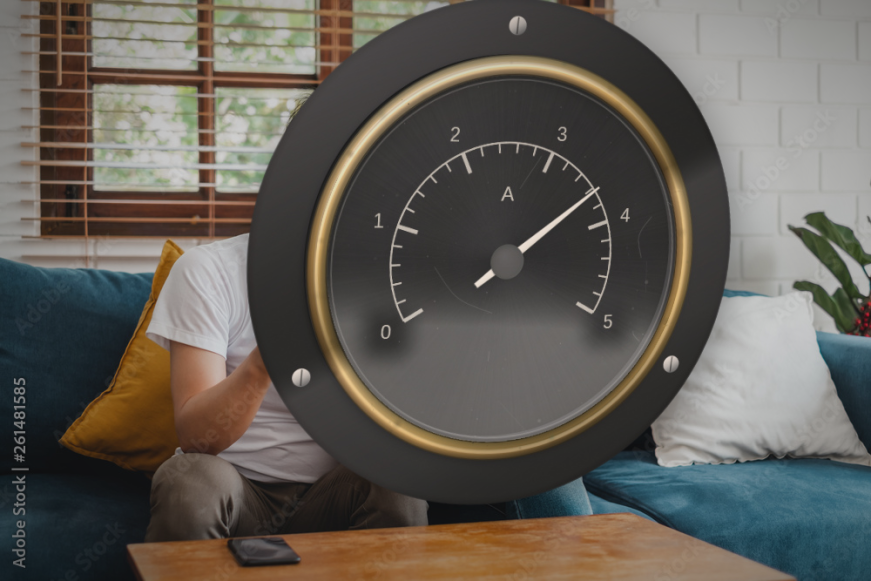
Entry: 3.6 A
